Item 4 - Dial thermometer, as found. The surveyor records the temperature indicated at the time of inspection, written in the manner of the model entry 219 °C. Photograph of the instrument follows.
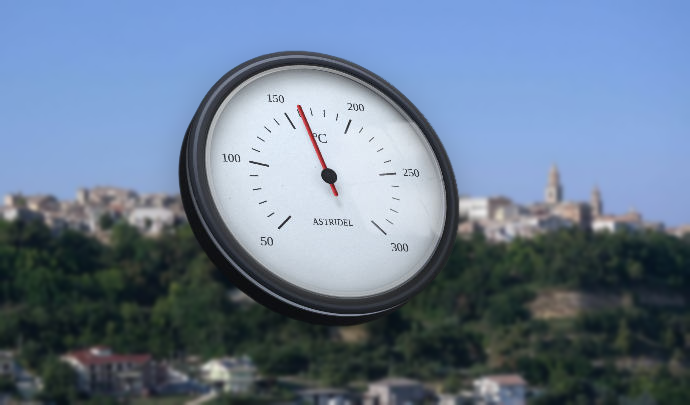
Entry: 160 °C
